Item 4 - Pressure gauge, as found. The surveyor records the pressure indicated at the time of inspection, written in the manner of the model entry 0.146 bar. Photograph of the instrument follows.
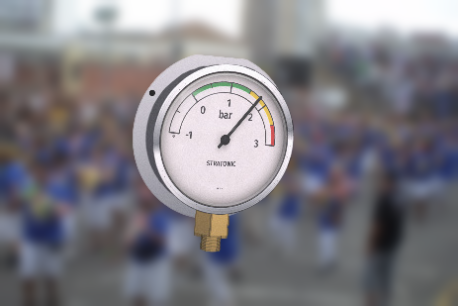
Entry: 1.75 bar
